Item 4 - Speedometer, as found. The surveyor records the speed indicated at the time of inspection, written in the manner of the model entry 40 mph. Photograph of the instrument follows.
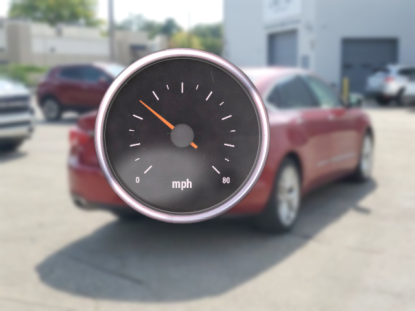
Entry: 25 mph
